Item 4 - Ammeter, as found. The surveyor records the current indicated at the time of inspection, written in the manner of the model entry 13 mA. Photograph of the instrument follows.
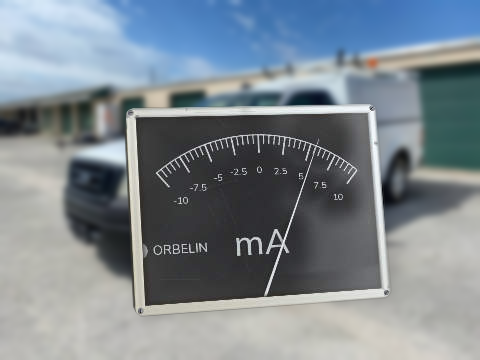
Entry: 5.5 mA
